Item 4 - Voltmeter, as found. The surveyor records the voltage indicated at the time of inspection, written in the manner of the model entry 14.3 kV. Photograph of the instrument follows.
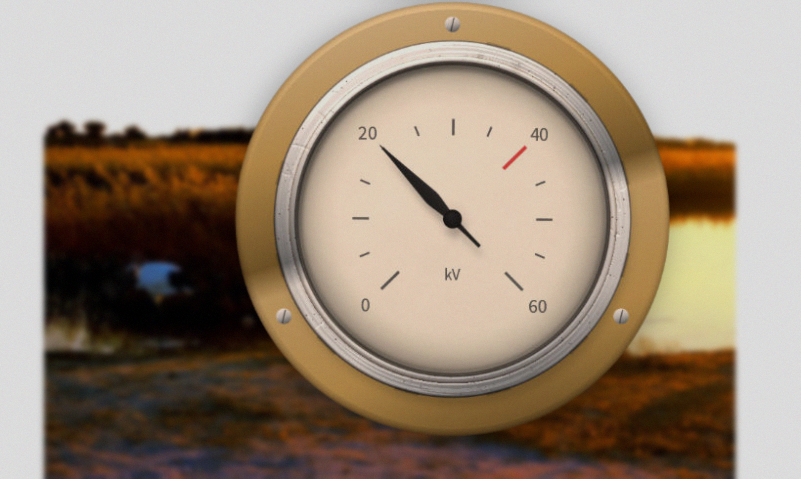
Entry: 20 kV
